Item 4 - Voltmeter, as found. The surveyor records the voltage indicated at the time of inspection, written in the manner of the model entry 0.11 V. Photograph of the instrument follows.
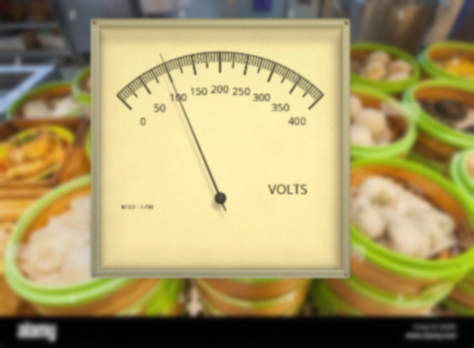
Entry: 100 V
